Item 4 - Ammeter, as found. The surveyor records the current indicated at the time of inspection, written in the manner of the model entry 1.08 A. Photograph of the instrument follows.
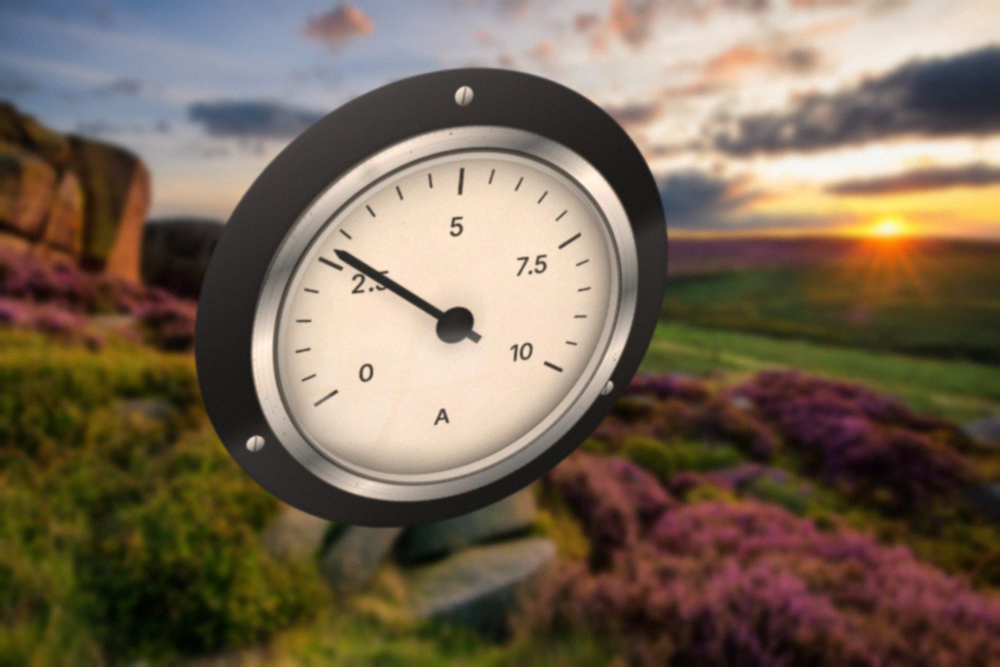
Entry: 2.75 A
